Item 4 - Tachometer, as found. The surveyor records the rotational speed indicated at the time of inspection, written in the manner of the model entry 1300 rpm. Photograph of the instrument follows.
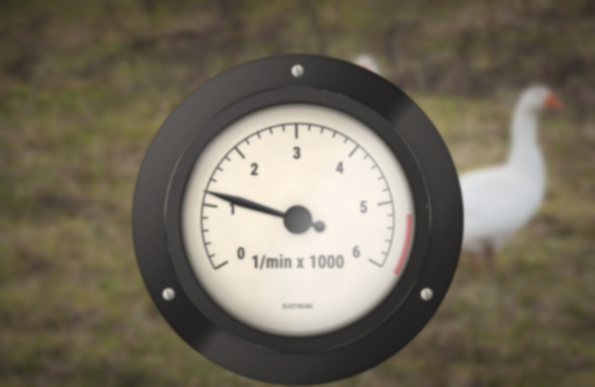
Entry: 1200 rpm
